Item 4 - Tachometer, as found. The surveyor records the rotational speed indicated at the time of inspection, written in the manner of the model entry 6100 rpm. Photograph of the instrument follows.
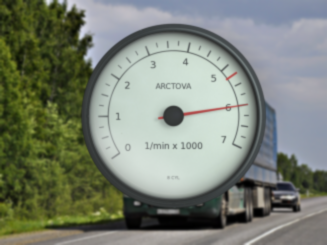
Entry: 6000 rpm
